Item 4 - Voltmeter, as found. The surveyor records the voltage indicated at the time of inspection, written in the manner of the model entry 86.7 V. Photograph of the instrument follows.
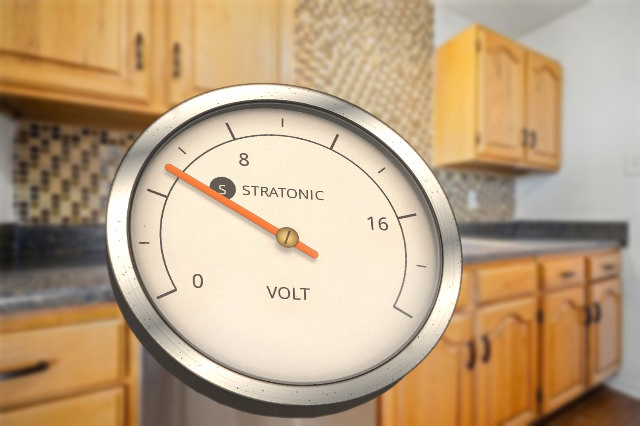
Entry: 5 V
